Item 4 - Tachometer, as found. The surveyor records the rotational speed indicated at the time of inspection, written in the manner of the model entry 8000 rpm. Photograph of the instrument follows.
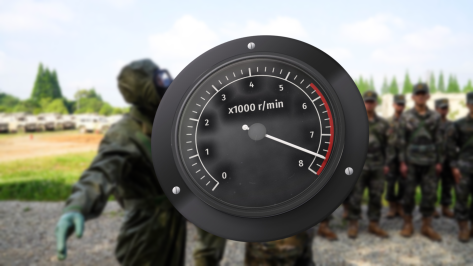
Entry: 7600 rpm
